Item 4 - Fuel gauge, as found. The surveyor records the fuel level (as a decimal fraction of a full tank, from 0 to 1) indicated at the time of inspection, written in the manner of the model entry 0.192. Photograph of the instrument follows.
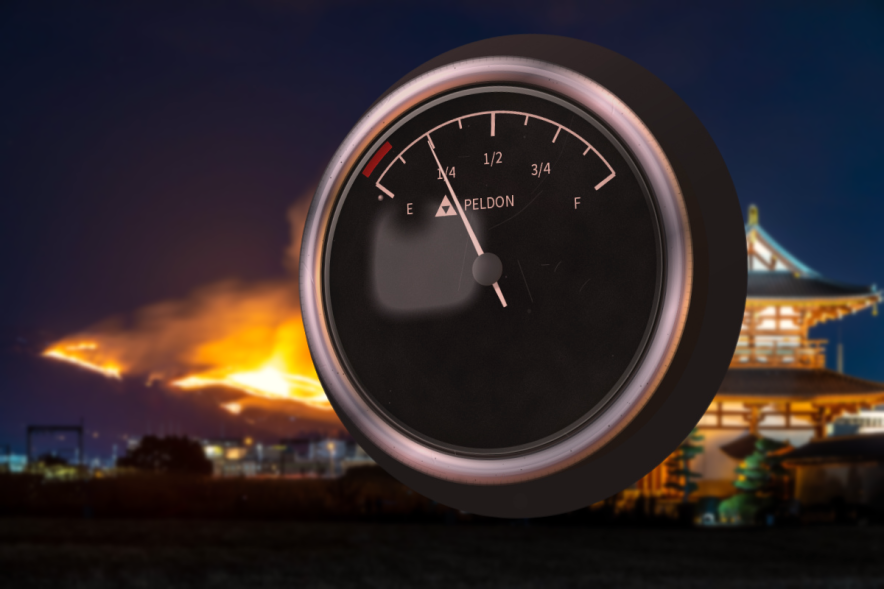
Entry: 0.25
